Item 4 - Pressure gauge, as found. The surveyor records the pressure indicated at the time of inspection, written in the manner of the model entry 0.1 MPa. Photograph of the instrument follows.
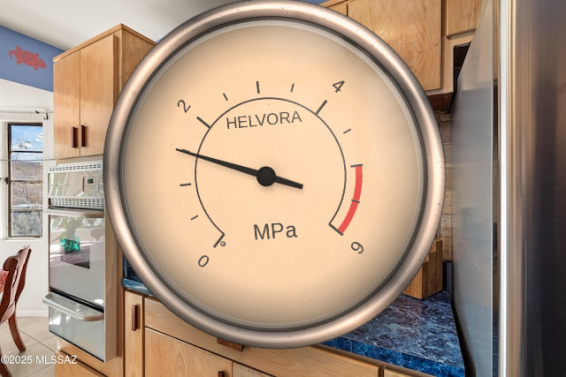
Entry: 1.5 MPa
